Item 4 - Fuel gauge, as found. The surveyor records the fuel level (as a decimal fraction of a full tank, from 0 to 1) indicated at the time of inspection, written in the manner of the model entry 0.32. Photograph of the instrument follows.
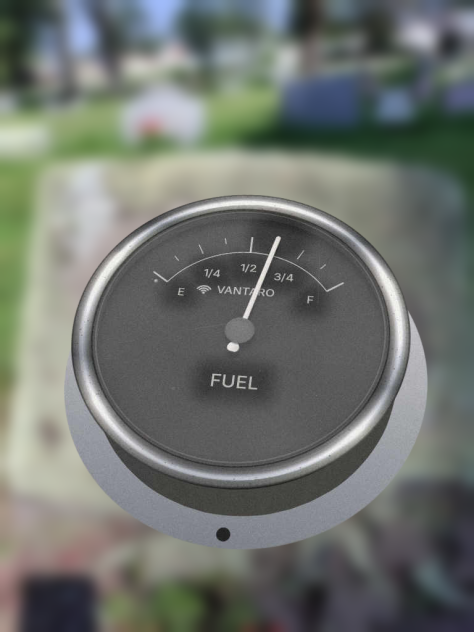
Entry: 0.625
